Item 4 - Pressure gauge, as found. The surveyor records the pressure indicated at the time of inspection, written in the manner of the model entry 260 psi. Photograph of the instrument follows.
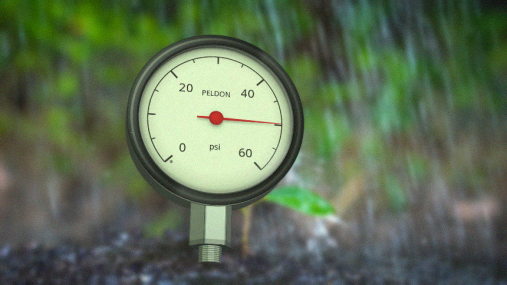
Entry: 50 psi
